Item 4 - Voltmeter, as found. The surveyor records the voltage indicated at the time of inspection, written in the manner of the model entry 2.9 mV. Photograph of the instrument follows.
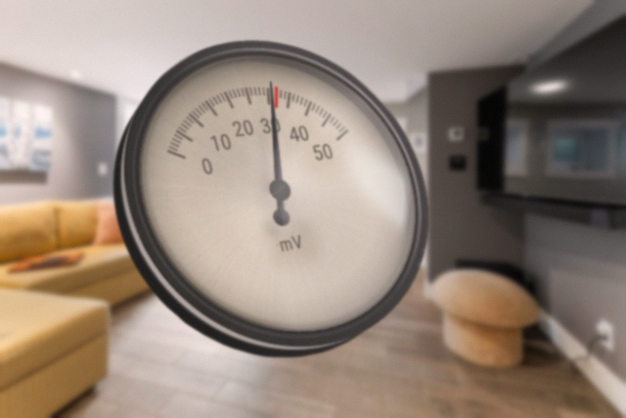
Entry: 30 mV
